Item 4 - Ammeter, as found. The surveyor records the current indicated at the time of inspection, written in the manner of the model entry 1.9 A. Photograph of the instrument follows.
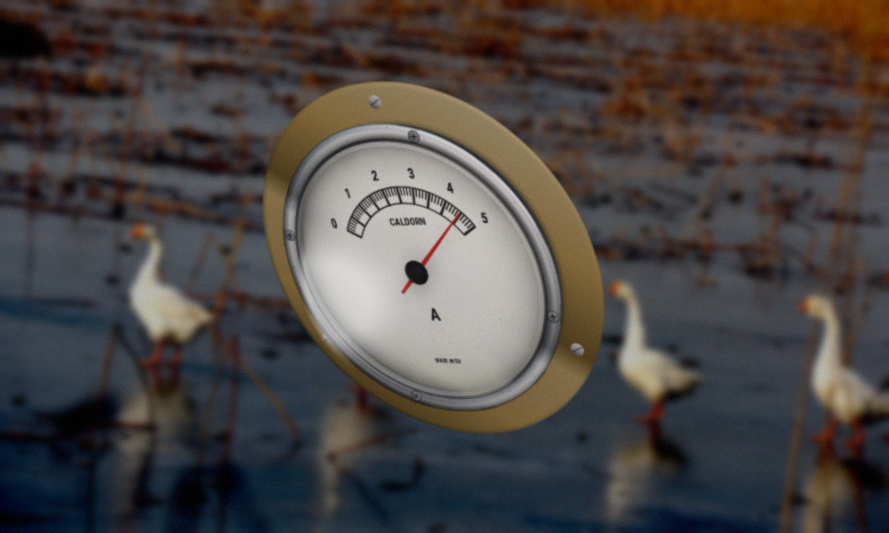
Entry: 4.5 A
